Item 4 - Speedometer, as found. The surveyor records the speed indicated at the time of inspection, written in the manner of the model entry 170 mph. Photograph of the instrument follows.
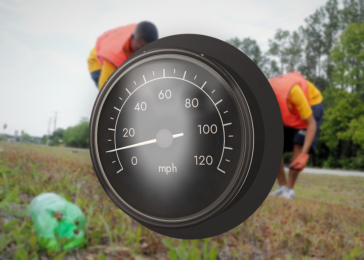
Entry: 10 mph
